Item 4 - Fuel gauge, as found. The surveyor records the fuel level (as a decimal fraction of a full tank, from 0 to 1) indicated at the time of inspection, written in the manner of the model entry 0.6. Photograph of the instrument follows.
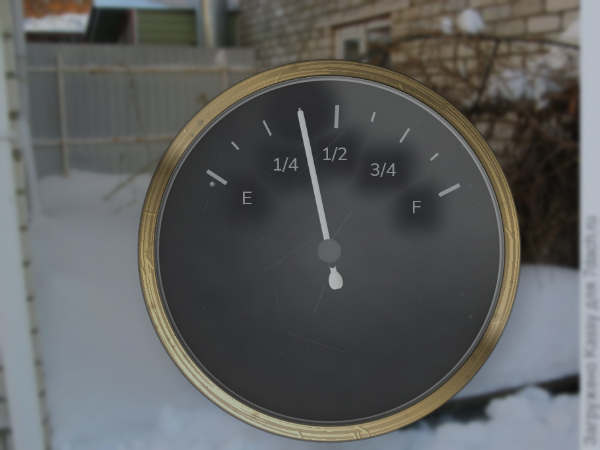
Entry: 0.375
